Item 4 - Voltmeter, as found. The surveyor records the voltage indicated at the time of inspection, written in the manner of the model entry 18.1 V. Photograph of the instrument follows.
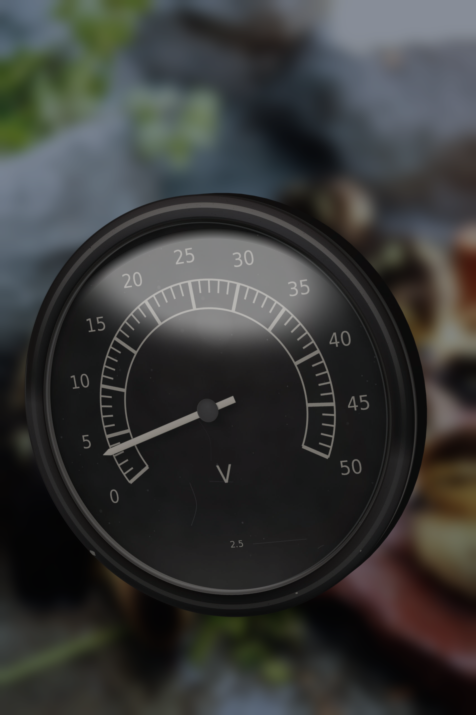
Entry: 3.5 V
